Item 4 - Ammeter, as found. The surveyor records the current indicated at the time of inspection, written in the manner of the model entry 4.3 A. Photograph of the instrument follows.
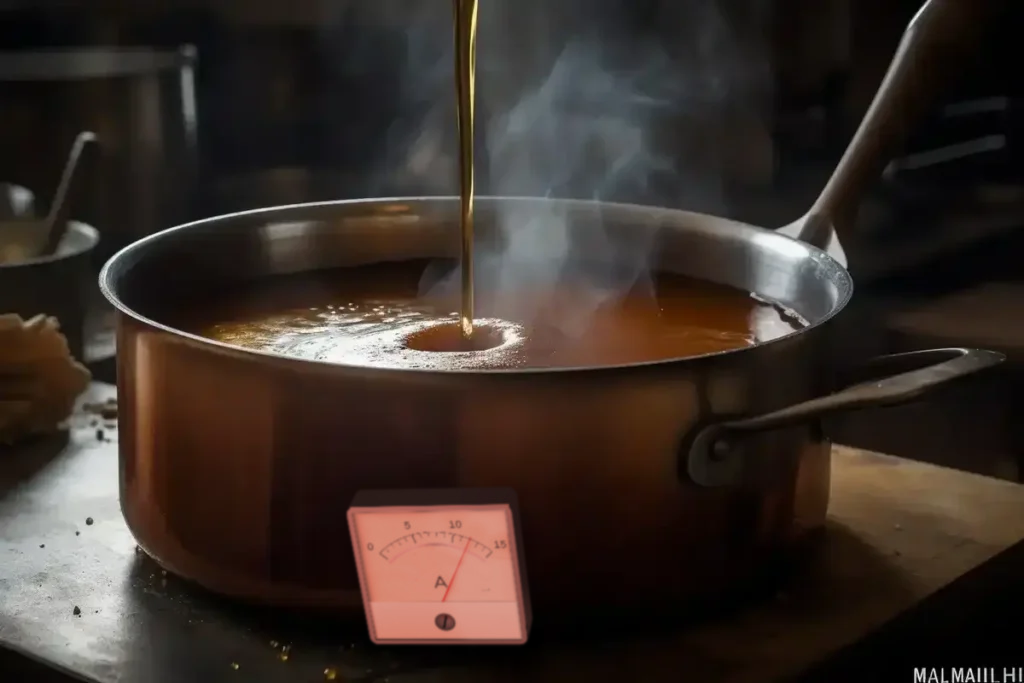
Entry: 12 A
